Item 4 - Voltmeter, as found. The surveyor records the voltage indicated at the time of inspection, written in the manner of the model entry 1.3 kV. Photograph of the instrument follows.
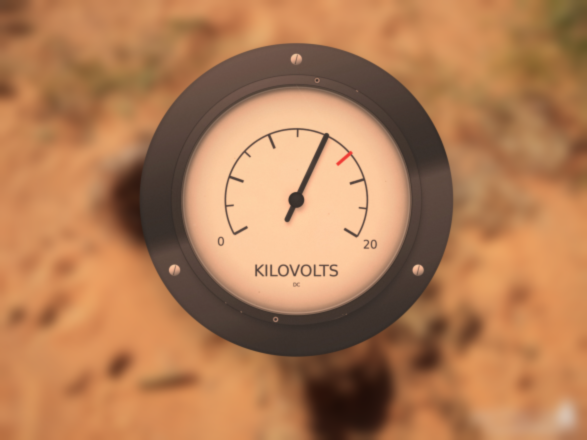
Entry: 12 kV
